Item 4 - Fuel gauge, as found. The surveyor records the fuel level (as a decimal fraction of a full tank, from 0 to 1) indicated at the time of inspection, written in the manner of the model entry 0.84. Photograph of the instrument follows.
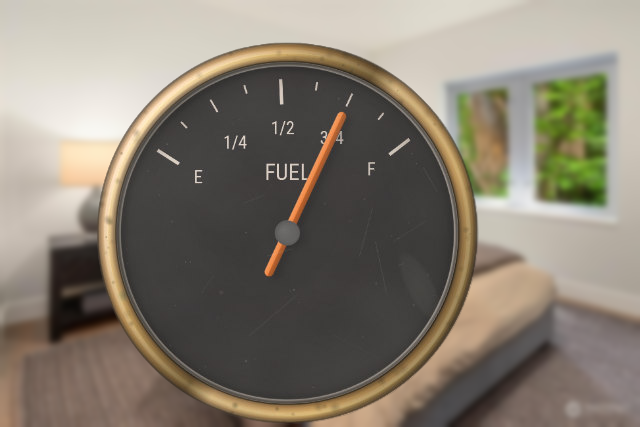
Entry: 0.75
